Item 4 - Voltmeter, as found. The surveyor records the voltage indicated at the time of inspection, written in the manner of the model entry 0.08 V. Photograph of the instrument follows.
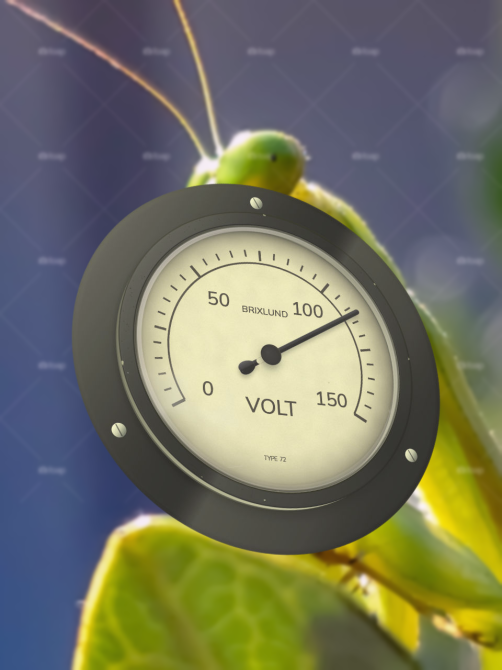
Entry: 112.5 V
